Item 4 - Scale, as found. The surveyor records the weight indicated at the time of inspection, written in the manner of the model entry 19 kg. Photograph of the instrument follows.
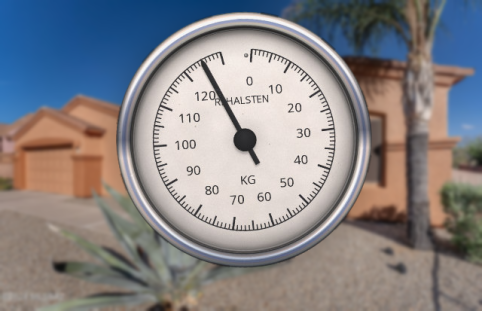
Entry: 125 kg
